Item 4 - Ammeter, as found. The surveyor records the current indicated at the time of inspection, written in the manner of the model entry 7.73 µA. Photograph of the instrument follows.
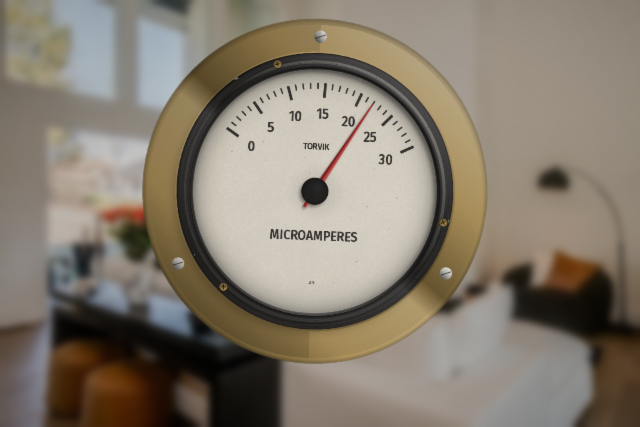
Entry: 22 µA
